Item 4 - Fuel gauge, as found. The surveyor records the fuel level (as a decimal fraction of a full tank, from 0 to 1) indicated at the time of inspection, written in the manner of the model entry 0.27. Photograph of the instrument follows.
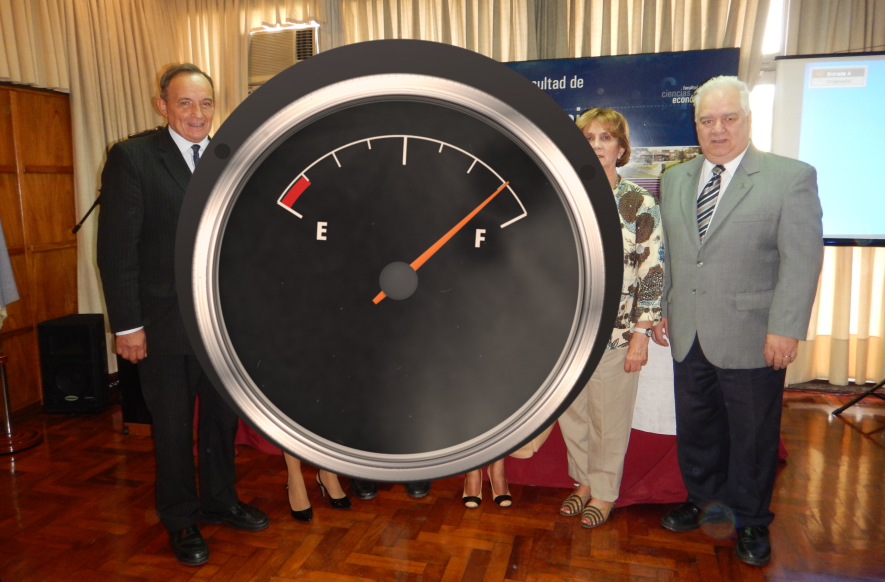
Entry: 0.875
